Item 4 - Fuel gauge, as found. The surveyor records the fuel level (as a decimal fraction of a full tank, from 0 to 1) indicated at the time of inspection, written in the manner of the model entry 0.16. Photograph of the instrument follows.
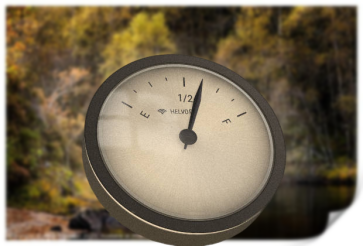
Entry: 0.625
